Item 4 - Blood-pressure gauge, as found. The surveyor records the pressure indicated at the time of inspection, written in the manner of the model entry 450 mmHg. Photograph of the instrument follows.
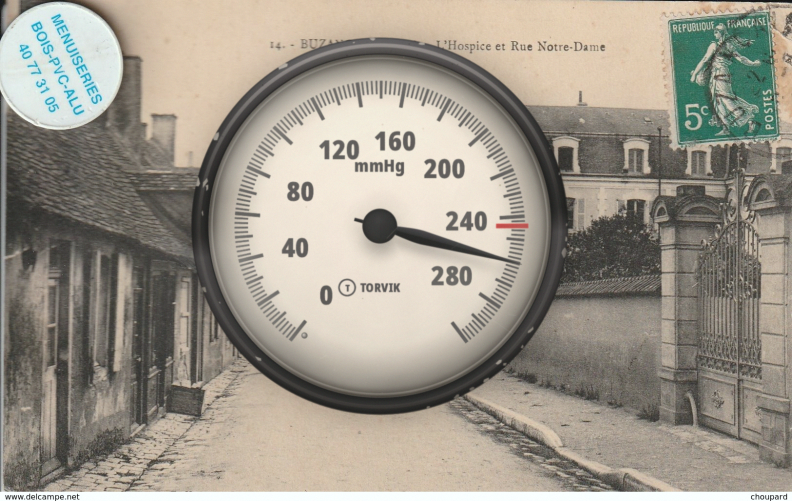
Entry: 260 mmHg
